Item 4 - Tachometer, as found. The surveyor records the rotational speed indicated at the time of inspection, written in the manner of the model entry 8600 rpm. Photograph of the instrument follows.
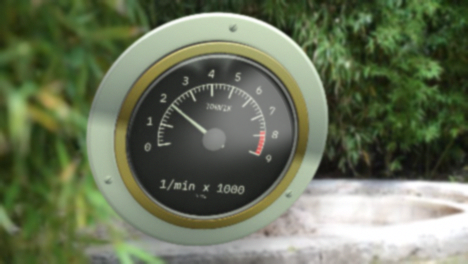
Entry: 2000 rpm
